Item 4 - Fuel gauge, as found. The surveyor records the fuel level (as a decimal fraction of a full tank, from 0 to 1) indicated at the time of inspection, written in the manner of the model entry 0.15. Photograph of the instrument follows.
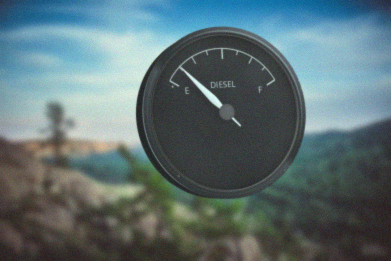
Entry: 0.125
